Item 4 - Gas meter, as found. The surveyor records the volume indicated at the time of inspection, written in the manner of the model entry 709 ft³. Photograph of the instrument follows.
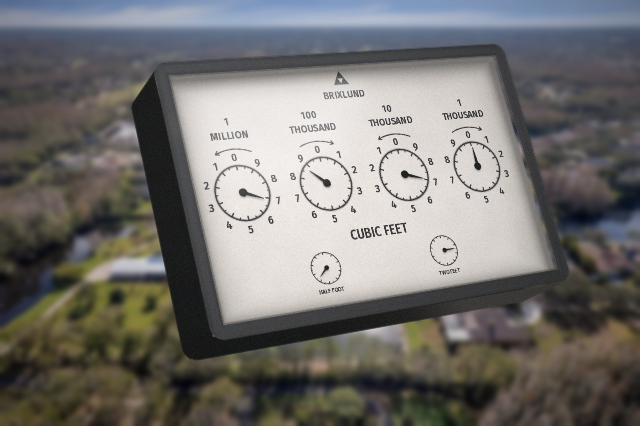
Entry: 687000 ft³
